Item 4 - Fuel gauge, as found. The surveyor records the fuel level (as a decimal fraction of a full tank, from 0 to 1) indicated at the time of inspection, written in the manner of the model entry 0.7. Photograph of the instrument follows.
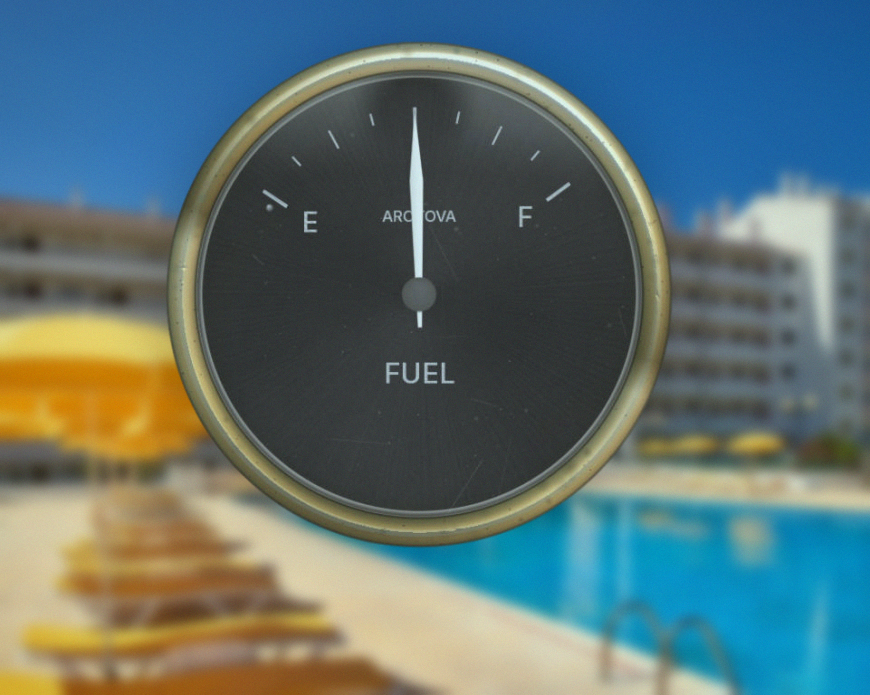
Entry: 0.5
